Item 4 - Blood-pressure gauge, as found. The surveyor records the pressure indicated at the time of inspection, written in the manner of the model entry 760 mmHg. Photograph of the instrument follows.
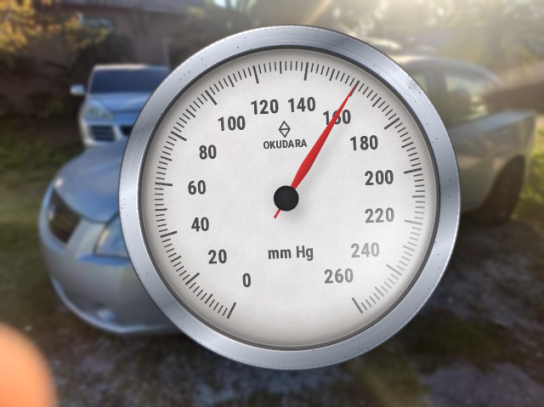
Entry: 160 mmHg
